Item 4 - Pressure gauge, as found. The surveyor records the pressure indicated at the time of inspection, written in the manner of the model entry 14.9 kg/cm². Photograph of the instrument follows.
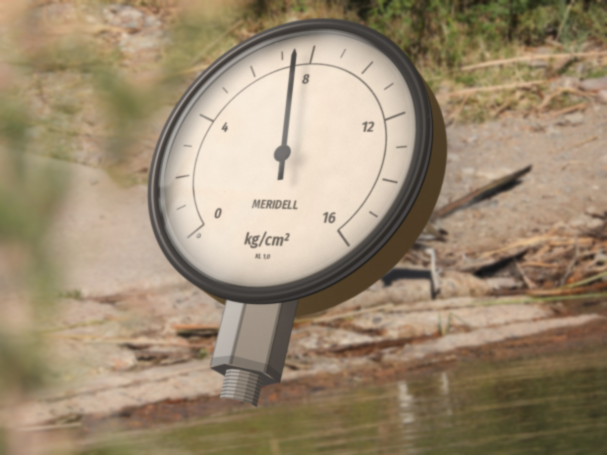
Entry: 7.5 kg/cm²
